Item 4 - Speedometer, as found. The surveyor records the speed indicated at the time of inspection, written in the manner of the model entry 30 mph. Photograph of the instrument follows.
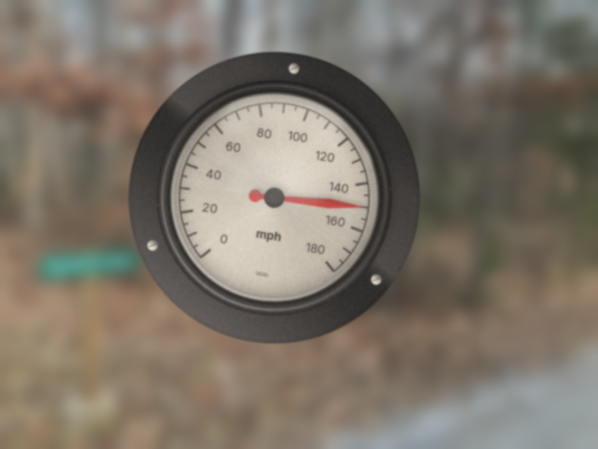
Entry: 150 mph
